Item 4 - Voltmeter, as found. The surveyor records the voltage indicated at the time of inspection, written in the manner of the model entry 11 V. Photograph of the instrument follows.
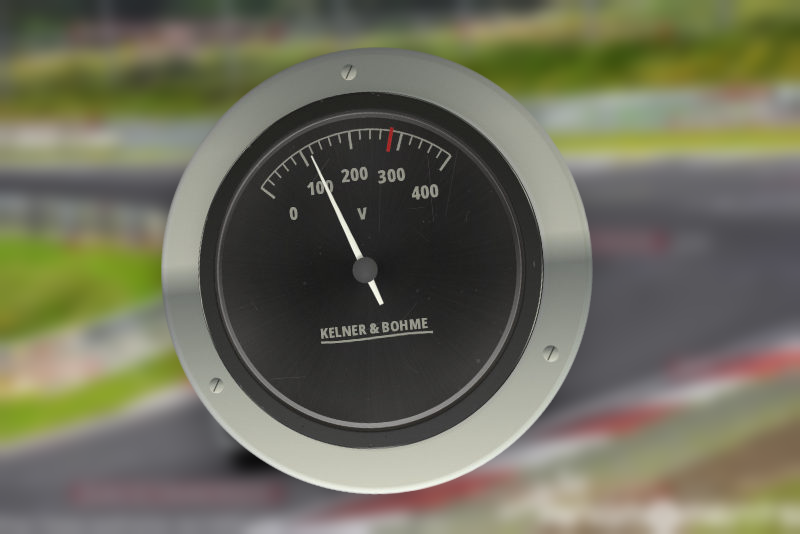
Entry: 120 V
